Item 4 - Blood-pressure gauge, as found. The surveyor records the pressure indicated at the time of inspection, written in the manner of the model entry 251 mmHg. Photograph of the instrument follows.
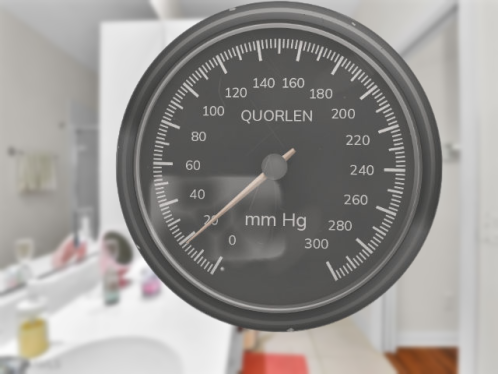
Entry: 18 mmHg
